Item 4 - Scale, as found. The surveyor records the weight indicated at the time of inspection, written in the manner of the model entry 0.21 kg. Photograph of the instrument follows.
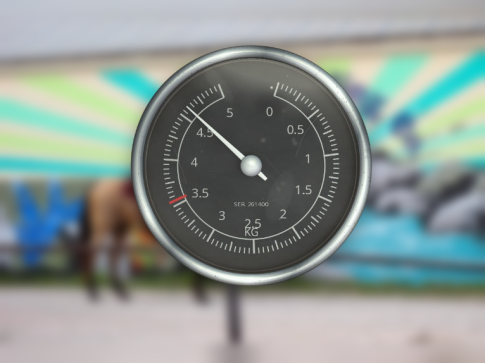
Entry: 4.6 kg
